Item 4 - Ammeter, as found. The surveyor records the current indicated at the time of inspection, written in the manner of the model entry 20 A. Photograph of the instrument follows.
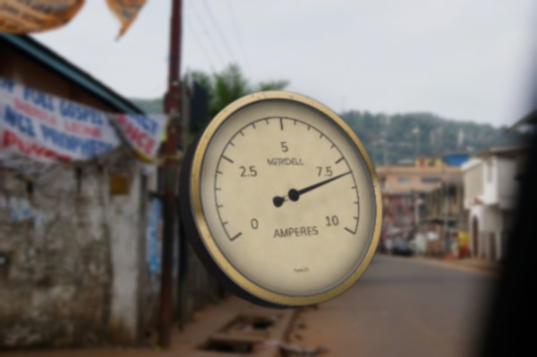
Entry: 8 A
